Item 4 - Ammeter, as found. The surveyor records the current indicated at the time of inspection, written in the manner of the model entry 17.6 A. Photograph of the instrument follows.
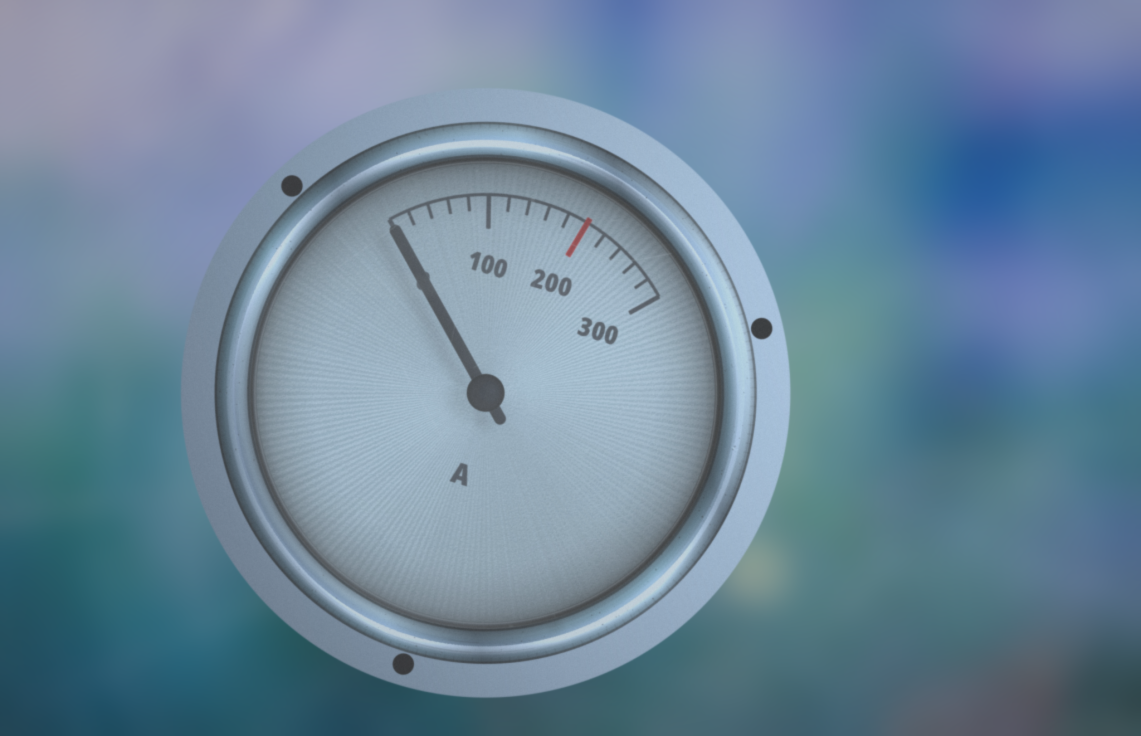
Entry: 0 A
